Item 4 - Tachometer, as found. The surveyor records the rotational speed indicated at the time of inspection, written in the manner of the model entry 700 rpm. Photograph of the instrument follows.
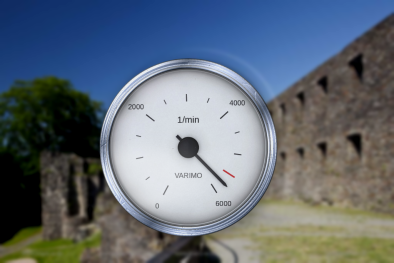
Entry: 5750 rpm
